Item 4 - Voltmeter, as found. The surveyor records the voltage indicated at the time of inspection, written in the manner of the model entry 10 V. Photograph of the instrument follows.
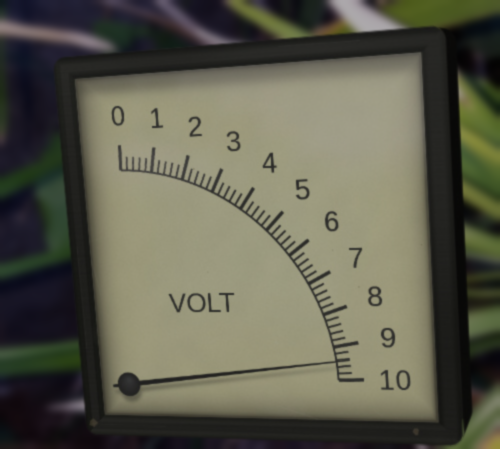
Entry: 9.4 V
